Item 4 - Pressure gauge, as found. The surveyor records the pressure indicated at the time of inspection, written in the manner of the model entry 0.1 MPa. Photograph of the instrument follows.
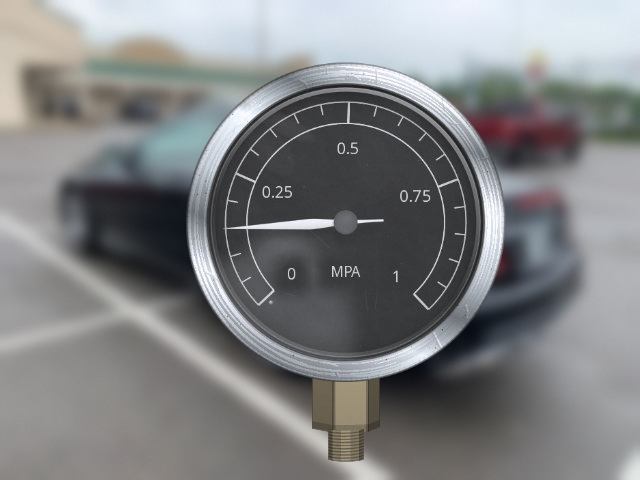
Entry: 0.15 MPa
